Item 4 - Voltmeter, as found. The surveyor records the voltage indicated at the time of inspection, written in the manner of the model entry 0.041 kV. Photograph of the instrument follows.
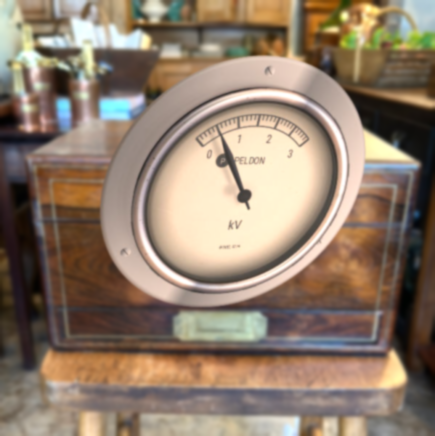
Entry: 0.5 kV
